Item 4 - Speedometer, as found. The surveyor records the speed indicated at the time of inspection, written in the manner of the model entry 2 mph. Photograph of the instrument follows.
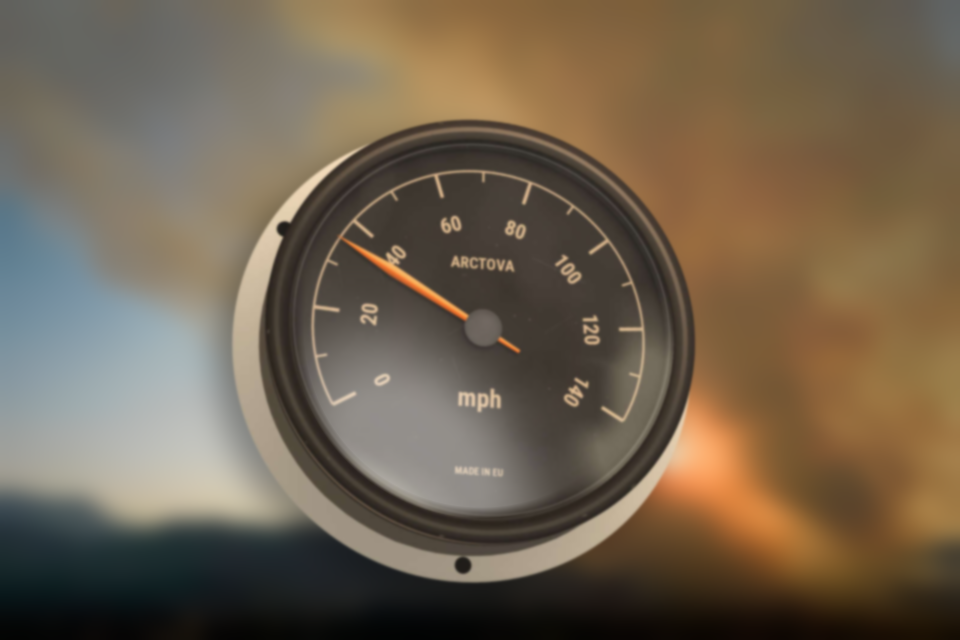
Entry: 35 mph
